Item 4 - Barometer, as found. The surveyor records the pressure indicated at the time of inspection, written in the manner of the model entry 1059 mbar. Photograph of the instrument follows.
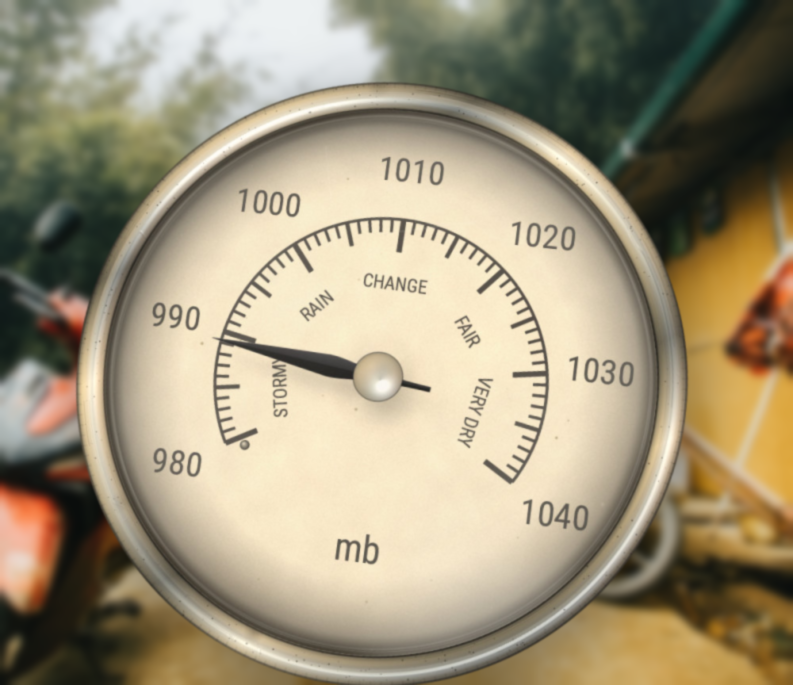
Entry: 989 mbar
